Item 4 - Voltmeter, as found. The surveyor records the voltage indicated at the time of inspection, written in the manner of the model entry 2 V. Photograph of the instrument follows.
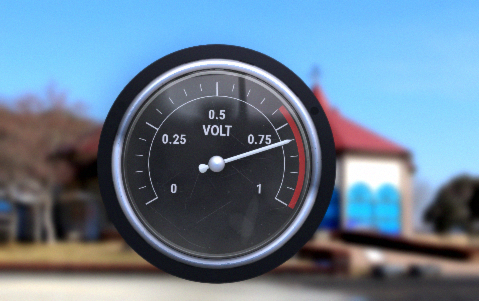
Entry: 0.8 V
